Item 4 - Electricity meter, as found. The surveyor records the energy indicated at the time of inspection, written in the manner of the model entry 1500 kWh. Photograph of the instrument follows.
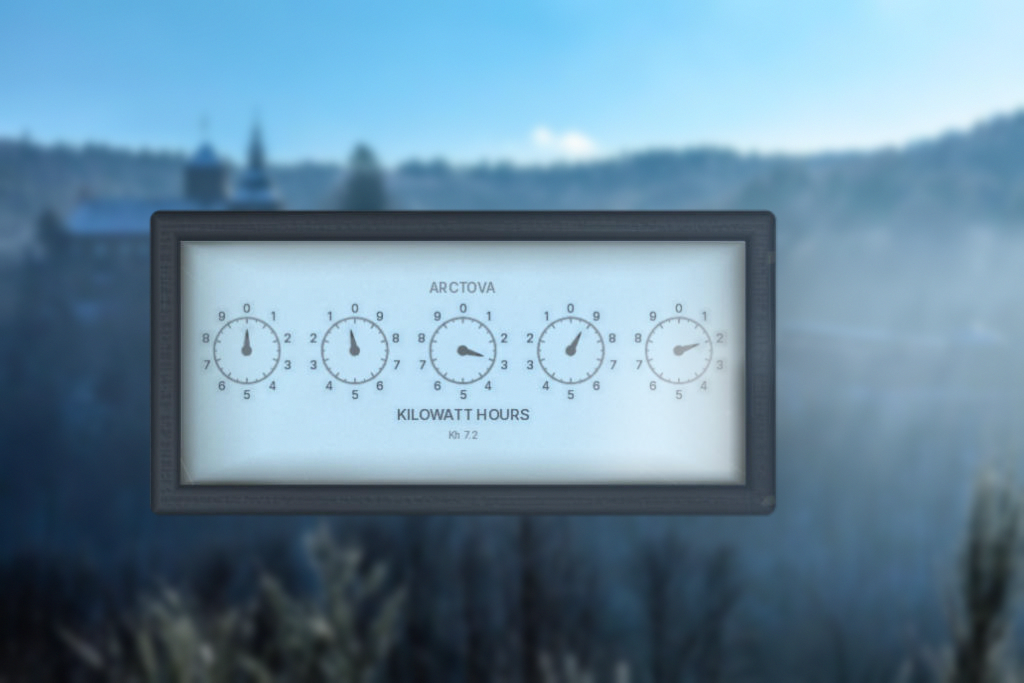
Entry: 292 kWh
